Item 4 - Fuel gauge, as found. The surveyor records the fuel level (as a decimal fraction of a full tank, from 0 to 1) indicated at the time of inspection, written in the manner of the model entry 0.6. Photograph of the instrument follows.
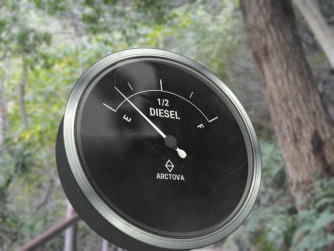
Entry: 0.125
